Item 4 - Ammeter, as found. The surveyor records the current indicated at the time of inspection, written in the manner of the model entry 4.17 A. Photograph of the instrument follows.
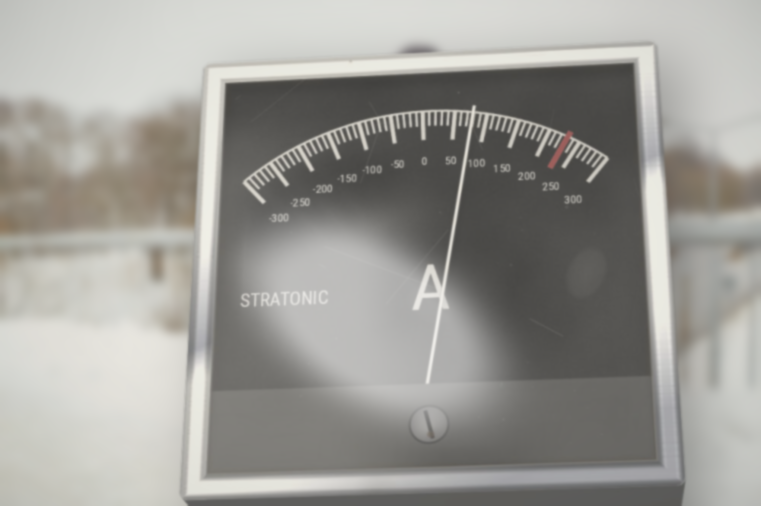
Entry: 80 A
